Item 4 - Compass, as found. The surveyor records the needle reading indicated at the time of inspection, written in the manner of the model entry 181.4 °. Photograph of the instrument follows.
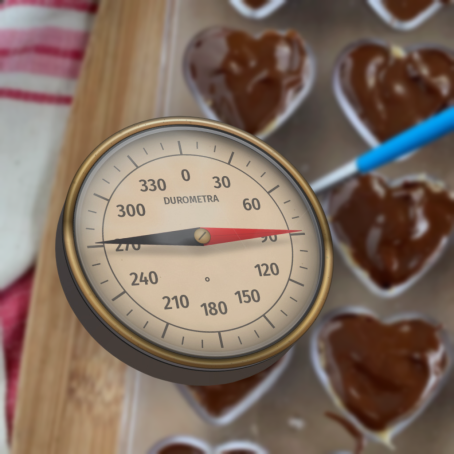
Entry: 90 °
